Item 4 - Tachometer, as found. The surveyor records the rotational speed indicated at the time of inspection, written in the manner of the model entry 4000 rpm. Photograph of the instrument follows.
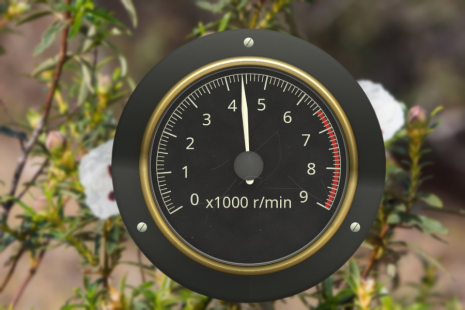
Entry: 4400 rpm
